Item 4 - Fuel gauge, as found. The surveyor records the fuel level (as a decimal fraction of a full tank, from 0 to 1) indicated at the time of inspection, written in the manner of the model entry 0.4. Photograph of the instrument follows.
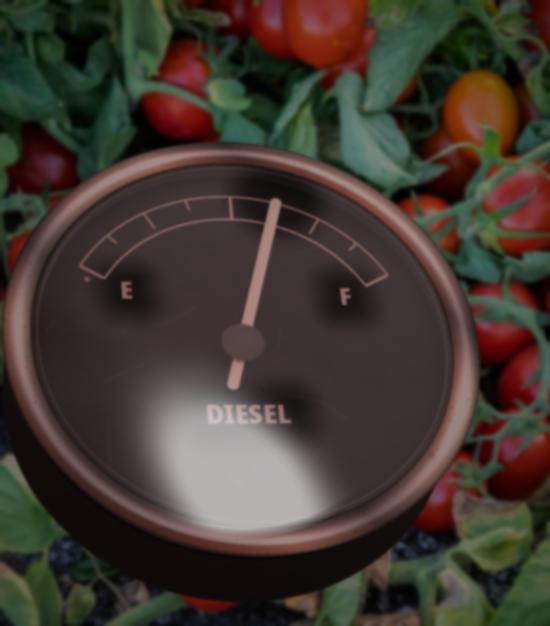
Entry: 0.625
